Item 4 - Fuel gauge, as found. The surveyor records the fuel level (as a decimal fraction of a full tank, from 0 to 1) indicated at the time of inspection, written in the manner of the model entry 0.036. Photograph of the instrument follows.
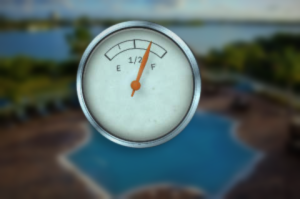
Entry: 0.75
